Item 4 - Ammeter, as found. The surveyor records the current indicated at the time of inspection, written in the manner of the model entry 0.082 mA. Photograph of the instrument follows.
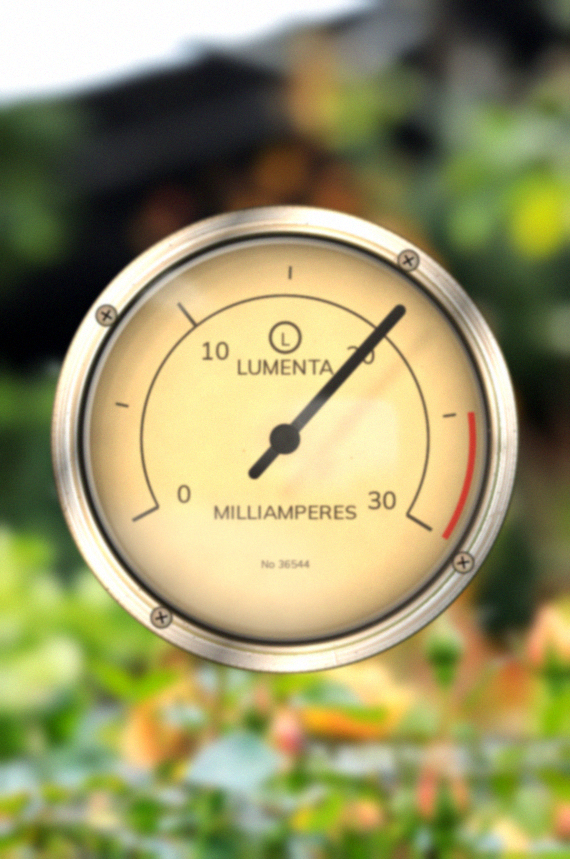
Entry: 20 mA
